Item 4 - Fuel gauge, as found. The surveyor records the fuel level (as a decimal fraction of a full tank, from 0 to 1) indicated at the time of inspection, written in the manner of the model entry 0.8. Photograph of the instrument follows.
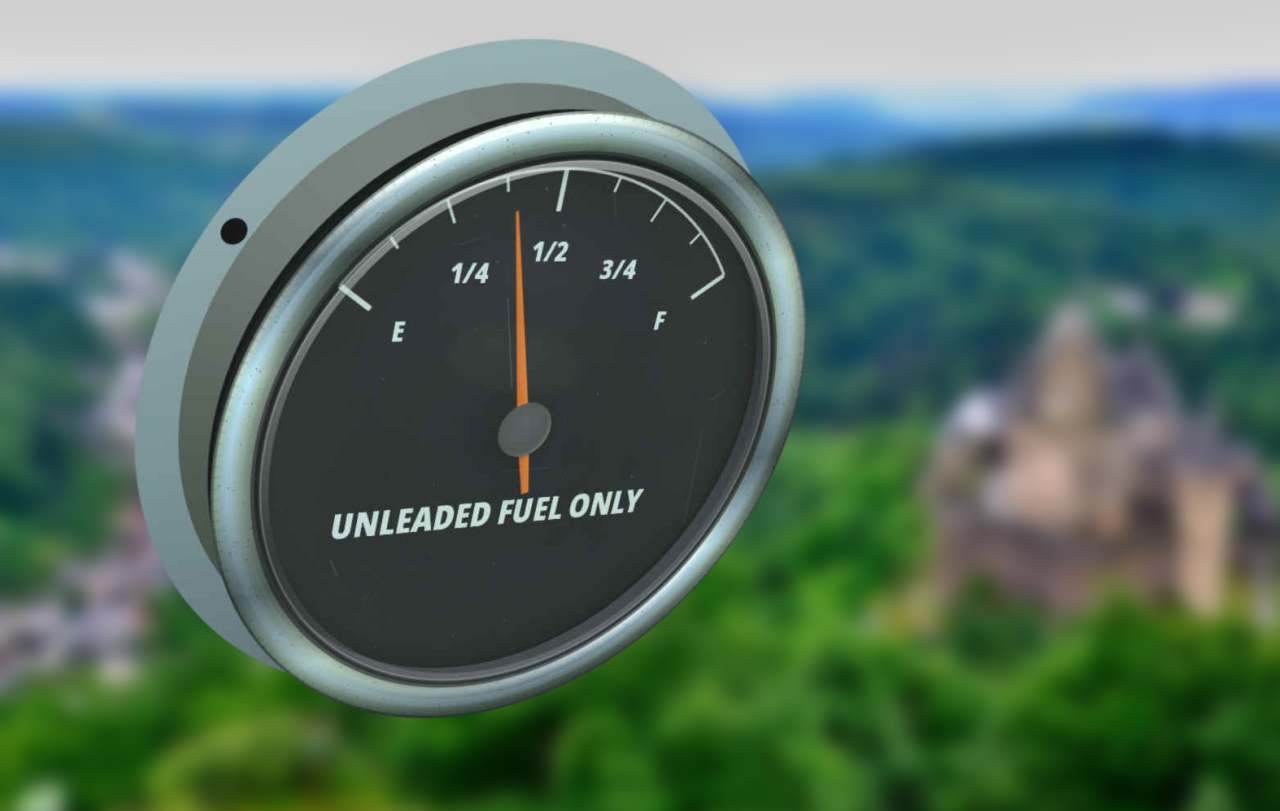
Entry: 0.375
